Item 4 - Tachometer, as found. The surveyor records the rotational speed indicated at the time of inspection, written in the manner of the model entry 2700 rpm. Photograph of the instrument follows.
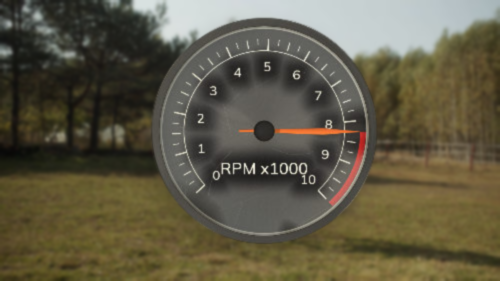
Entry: 8250 rpm
